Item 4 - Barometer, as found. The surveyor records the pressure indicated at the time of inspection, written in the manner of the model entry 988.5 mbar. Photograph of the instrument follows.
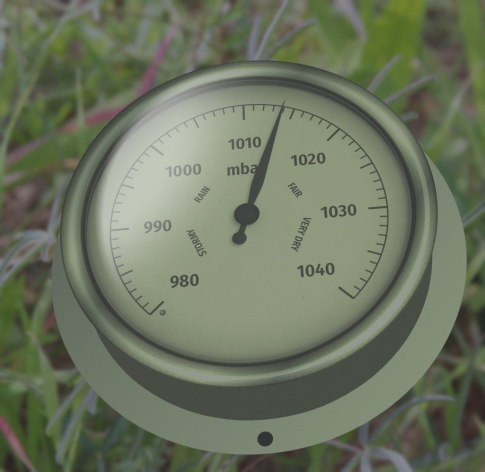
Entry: 1014 mbar
